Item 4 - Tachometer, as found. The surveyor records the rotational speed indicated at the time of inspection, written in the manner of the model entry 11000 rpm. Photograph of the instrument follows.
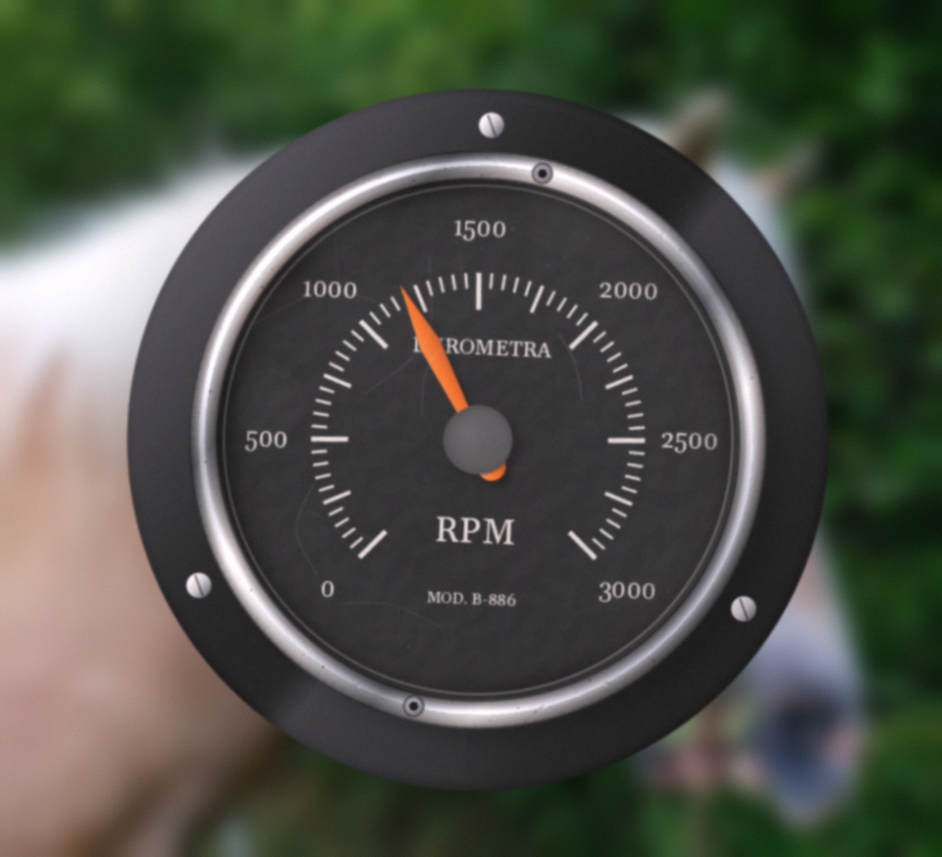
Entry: 1200 rpm
